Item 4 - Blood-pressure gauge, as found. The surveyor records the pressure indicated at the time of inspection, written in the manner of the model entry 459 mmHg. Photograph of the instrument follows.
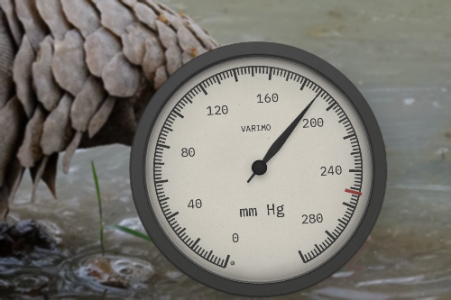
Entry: 190 mmHg
